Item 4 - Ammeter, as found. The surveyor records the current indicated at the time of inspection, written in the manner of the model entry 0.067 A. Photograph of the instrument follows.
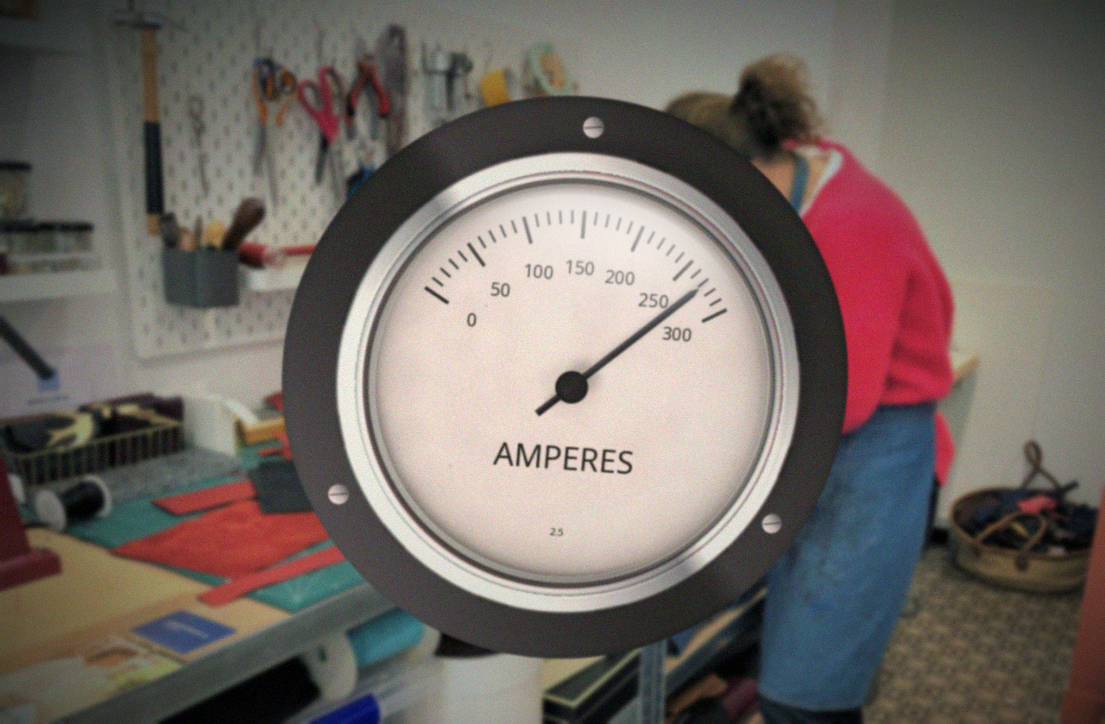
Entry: 270 A
